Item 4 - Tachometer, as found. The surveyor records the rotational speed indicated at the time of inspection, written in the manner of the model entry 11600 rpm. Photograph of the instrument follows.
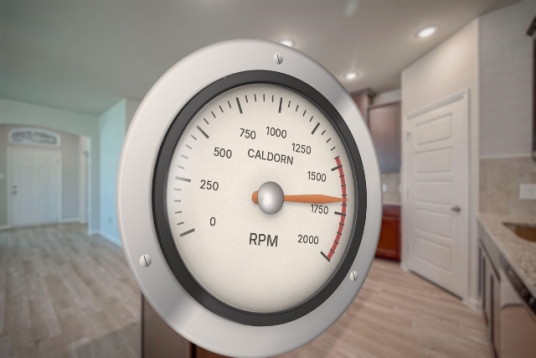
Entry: 1675 rpm
